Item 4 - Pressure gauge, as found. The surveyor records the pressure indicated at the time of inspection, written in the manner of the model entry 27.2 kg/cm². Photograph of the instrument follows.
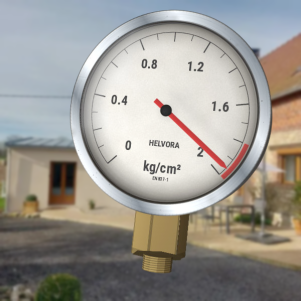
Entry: 1.95 kg/cm²
